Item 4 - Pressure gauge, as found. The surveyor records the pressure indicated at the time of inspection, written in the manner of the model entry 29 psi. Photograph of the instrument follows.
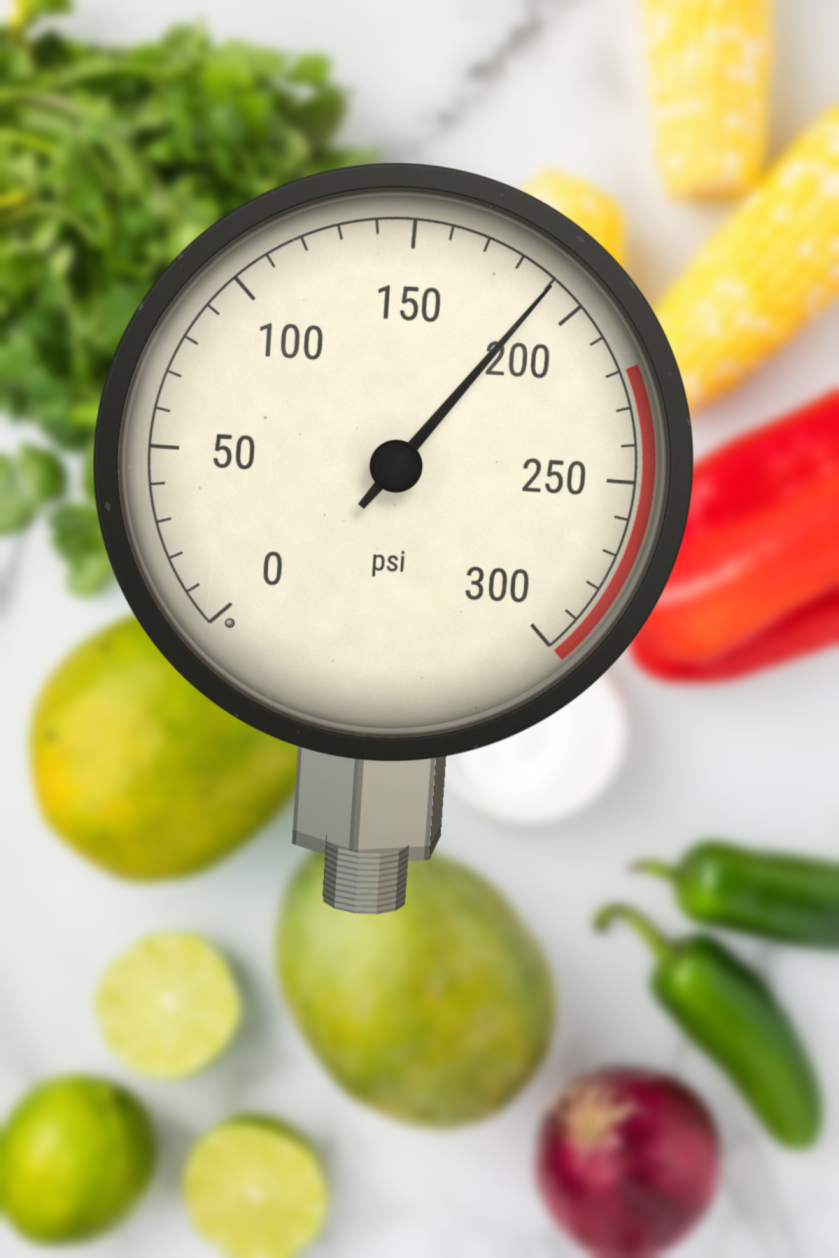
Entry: 190 psi
